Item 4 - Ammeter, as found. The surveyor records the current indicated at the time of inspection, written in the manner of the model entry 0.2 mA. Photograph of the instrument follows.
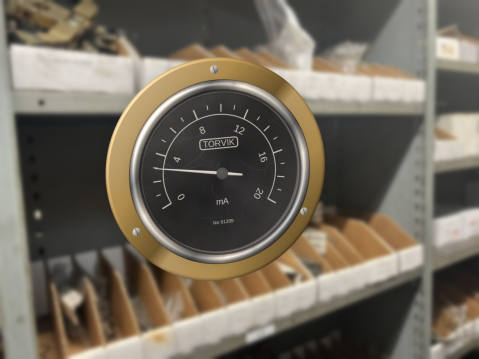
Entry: 3 mA
